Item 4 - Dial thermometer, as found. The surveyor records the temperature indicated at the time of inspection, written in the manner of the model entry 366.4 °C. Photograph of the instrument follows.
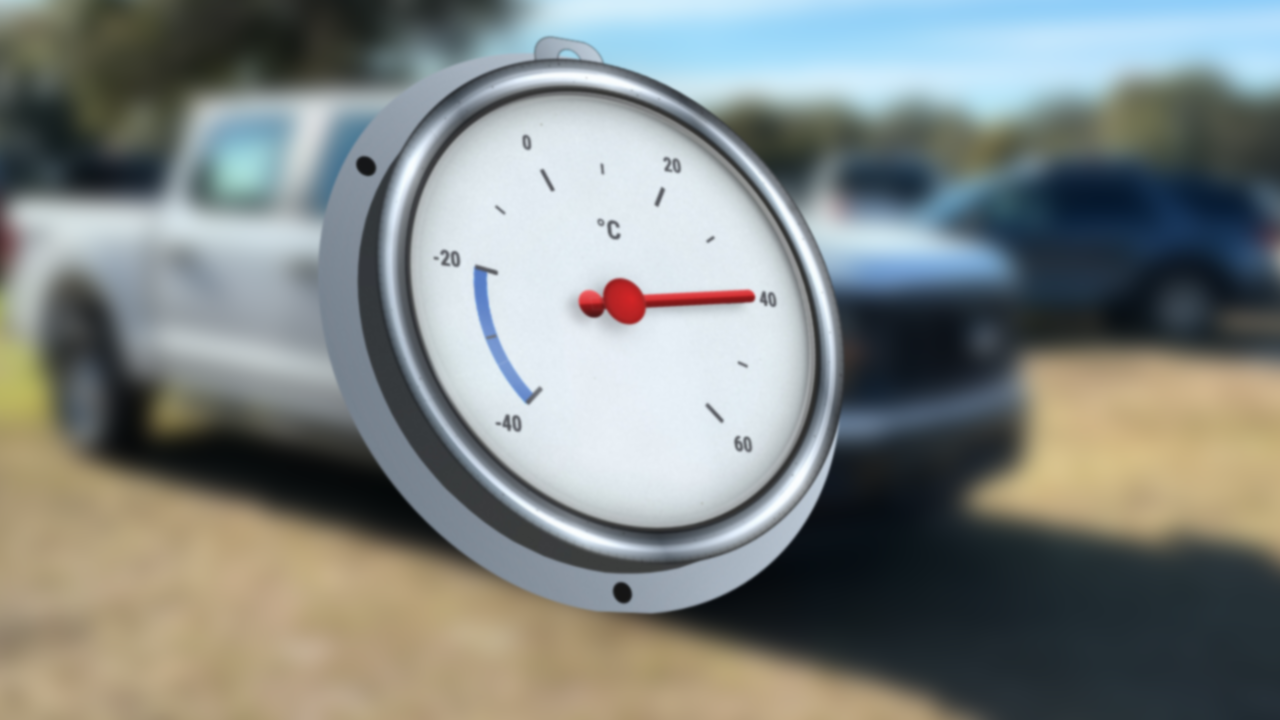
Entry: 40 °C
